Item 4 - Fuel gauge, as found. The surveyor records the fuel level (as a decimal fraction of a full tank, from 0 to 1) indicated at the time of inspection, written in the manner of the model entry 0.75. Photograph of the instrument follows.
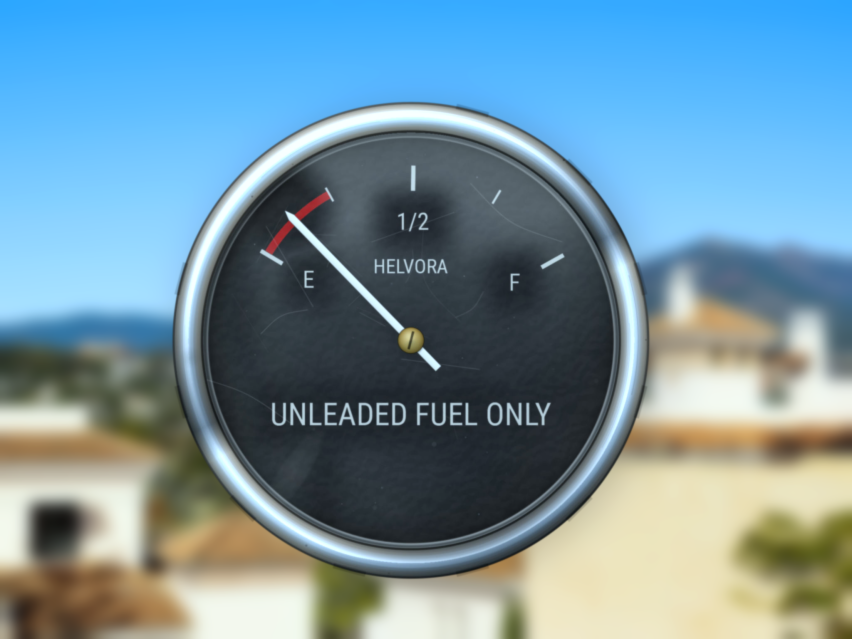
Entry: 0.125
